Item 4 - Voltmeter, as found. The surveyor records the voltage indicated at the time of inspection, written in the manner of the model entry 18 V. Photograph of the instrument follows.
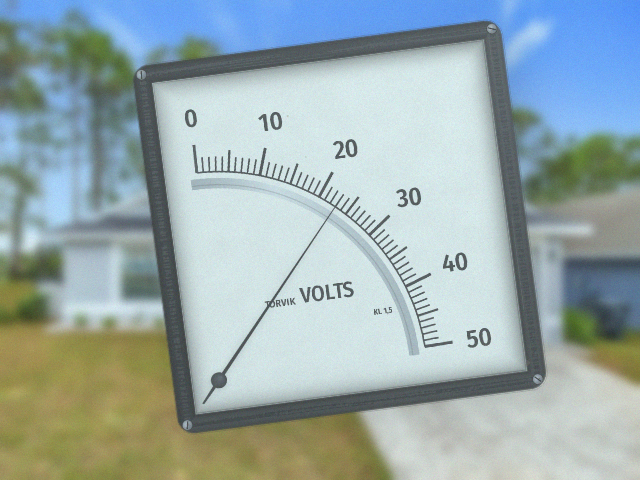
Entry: 23 V
